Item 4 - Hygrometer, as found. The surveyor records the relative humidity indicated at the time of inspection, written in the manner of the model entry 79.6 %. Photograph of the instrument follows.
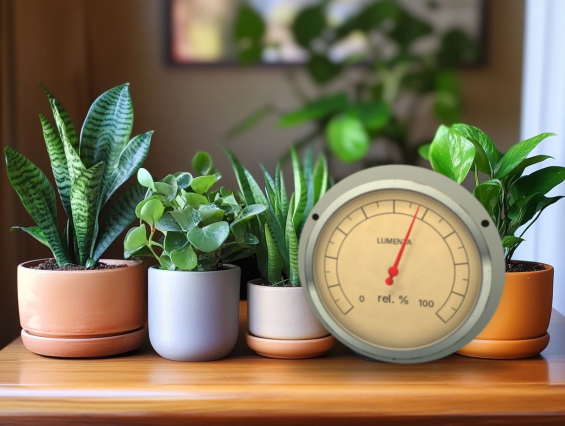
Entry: 57.5 %
